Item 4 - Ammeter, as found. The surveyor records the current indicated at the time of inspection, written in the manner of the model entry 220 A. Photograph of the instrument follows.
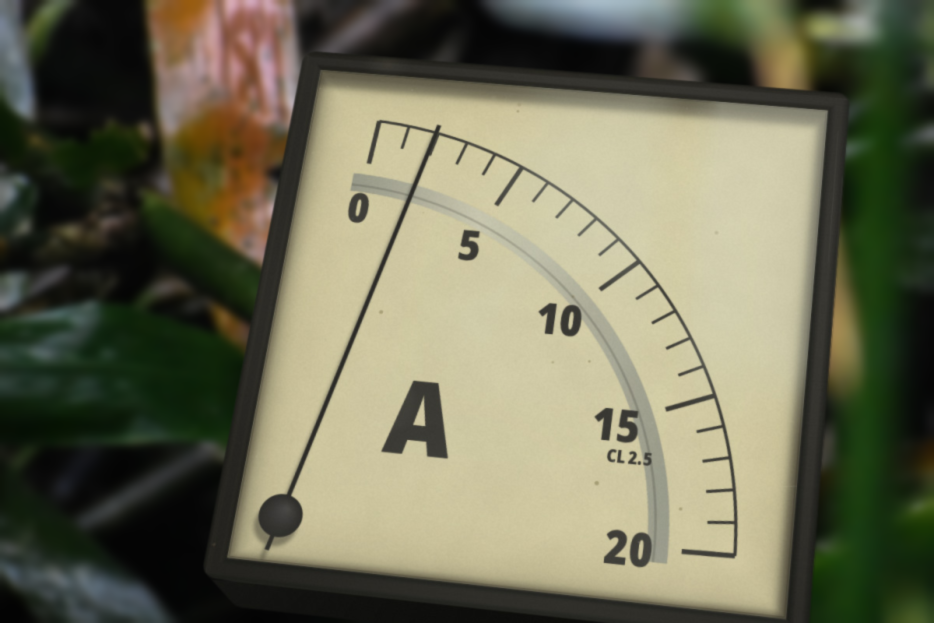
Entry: 2 A
